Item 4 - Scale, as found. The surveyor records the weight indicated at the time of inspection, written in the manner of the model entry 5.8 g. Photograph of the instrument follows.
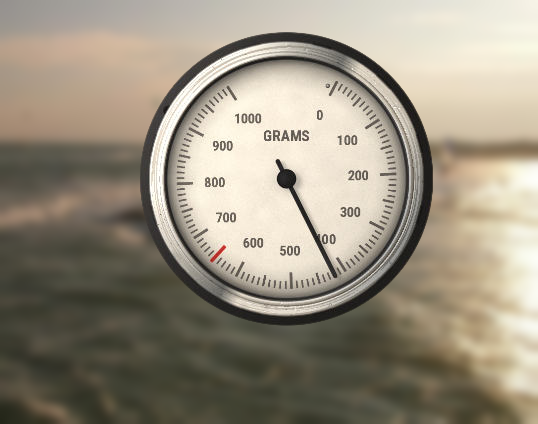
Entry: 420 g
